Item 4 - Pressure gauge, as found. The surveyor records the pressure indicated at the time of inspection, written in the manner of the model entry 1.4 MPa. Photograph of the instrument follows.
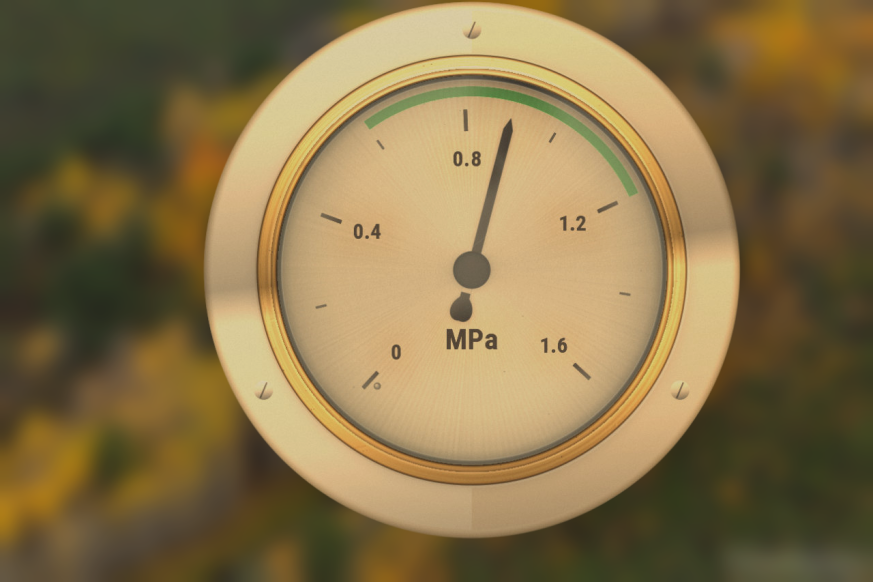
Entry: 0.9 MPa
